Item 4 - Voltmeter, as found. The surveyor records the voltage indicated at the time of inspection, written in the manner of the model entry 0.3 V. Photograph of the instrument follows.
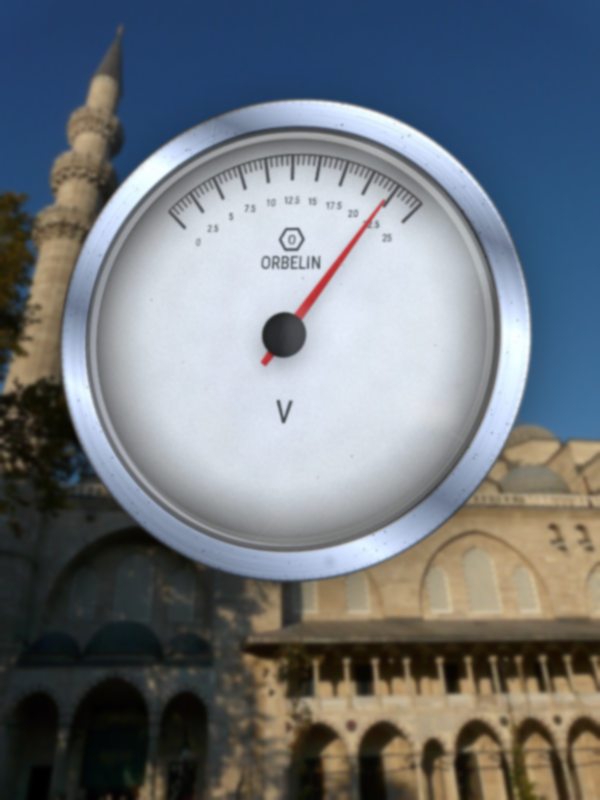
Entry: 22.5 V
